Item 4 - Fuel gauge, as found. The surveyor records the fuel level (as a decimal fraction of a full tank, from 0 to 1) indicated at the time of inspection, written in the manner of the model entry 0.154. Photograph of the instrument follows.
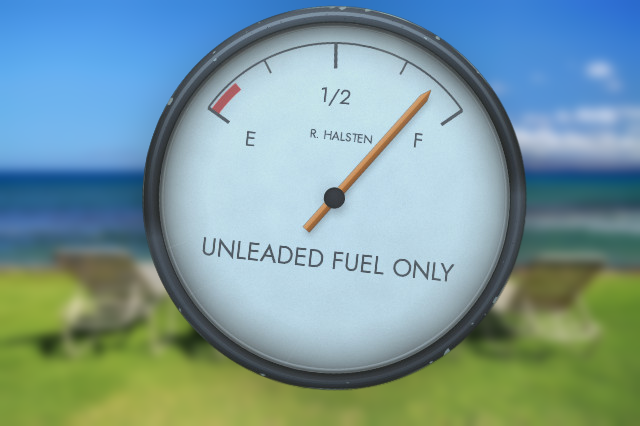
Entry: 0.875
